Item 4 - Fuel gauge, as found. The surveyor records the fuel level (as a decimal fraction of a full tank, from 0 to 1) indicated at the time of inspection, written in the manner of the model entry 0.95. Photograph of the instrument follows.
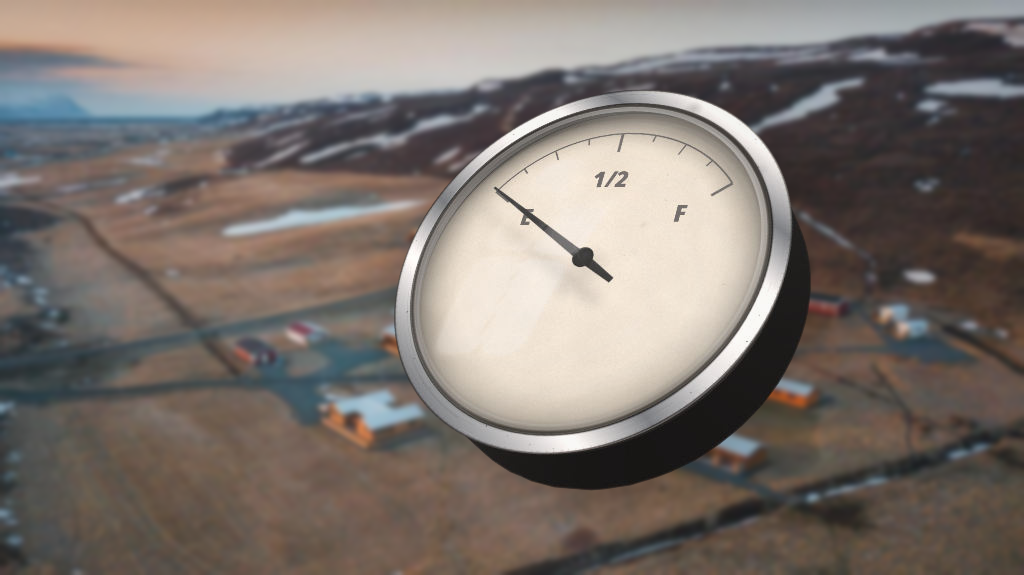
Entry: 0
